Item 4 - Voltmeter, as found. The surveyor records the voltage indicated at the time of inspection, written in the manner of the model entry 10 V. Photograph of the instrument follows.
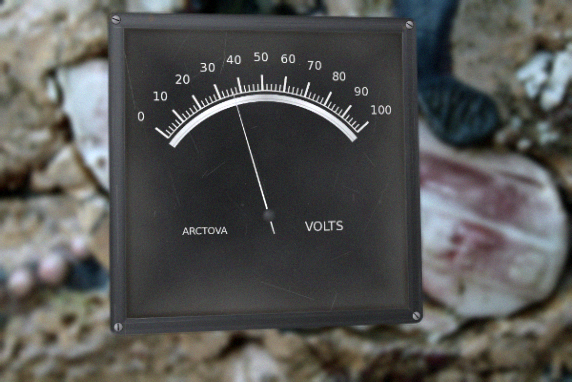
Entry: 36 V
